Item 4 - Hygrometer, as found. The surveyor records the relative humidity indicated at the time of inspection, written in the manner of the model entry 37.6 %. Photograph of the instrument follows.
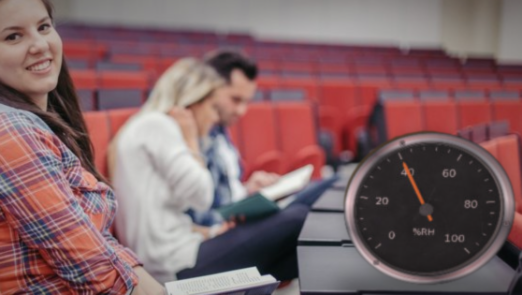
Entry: 40 %
